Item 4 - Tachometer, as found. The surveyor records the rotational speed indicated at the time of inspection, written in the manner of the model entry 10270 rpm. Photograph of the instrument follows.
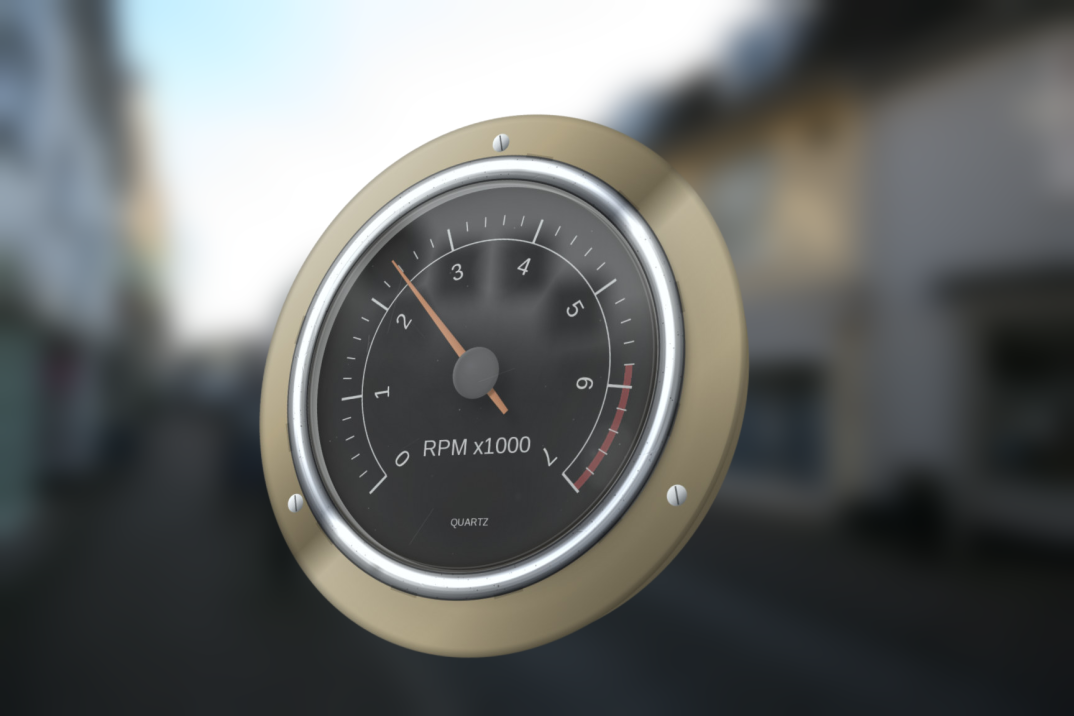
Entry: 2400 rpm
